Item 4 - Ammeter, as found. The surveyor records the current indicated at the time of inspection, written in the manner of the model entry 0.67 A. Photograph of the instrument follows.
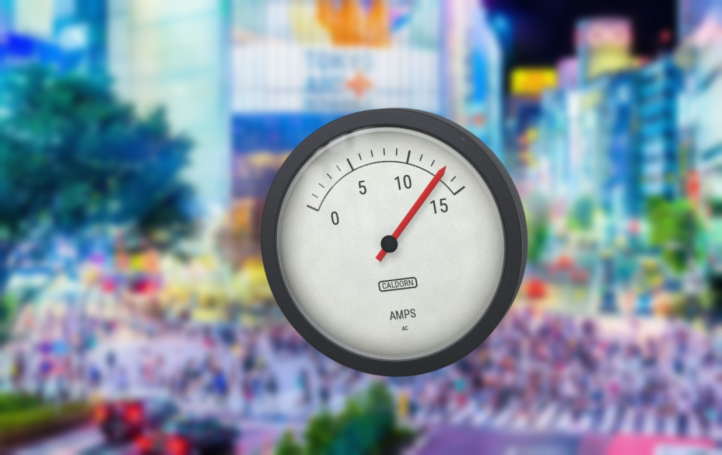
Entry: 13 A
